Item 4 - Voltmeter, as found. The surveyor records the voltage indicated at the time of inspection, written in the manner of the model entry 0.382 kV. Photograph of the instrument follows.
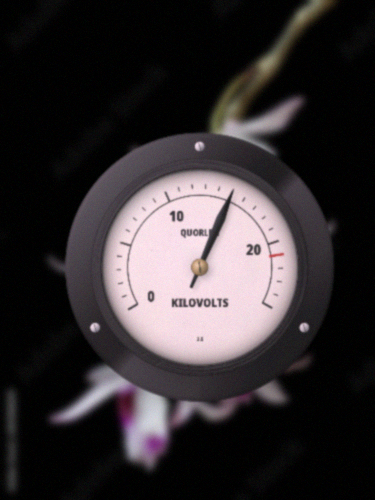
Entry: 15 kV
